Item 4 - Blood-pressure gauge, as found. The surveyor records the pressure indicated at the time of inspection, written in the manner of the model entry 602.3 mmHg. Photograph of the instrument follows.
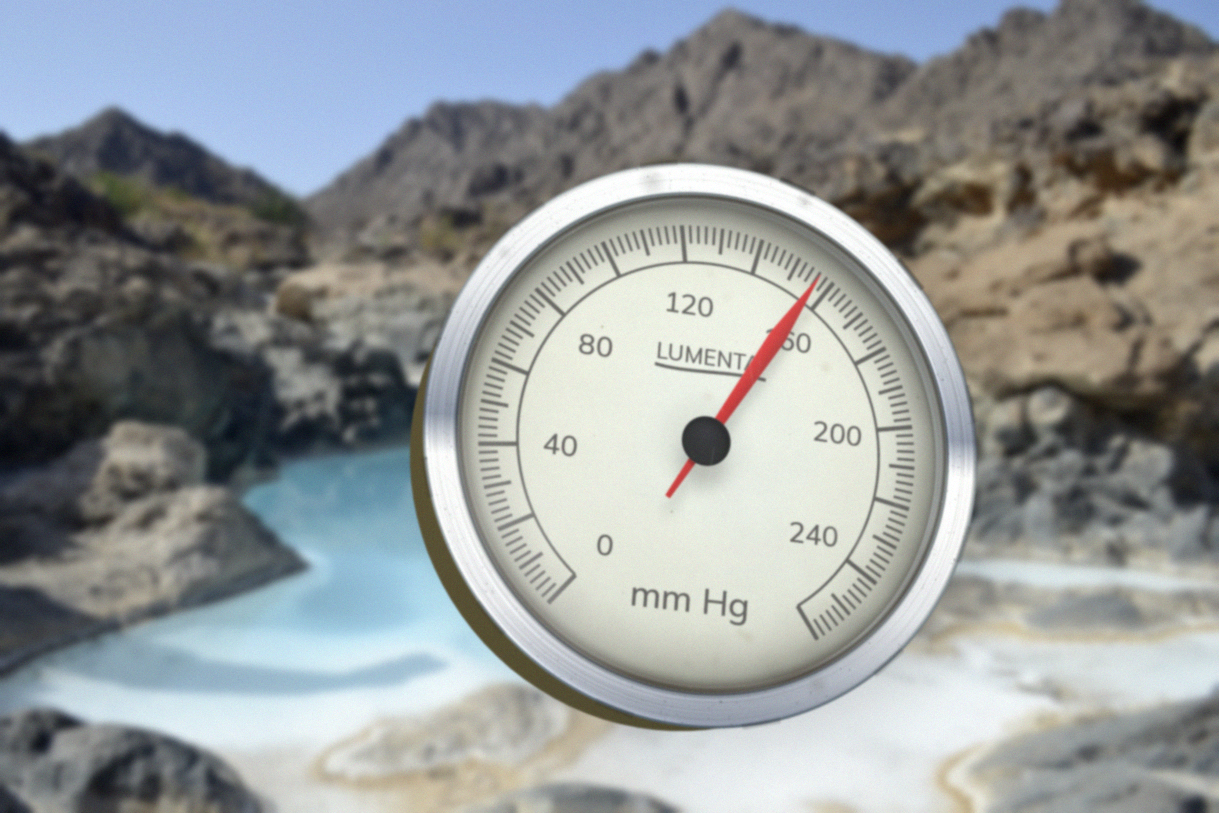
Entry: 156 mmHg
